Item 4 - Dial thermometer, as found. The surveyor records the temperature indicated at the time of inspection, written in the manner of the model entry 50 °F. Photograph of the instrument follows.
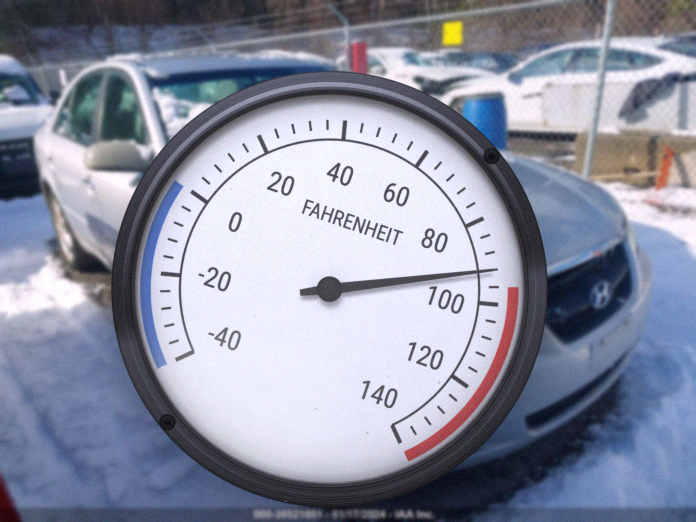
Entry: 92 °F
